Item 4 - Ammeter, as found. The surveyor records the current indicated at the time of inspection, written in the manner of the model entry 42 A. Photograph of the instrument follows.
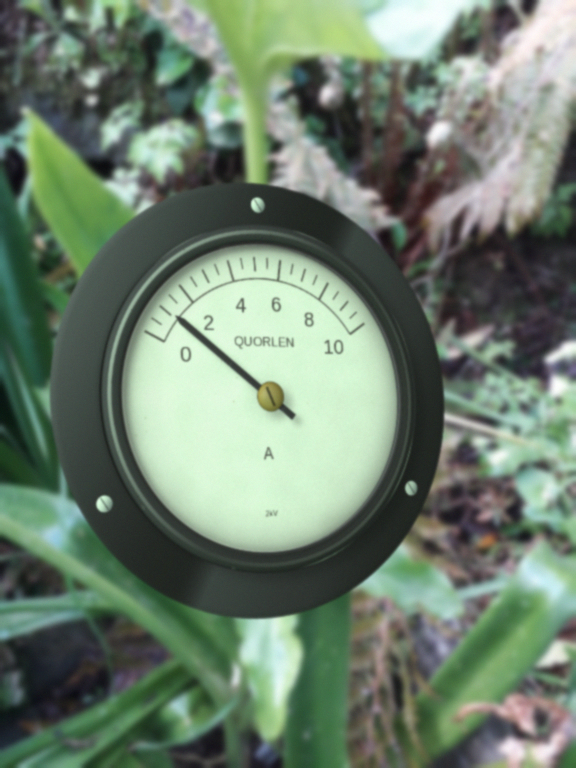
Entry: 1 A
